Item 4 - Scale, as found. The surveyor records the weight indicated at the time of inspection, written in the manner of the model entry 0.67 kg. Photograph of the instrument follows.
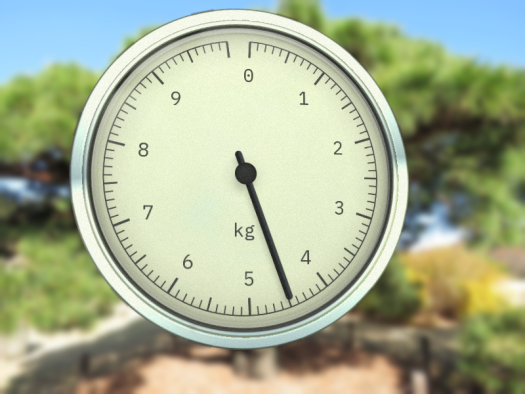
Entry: 4.5 kg
